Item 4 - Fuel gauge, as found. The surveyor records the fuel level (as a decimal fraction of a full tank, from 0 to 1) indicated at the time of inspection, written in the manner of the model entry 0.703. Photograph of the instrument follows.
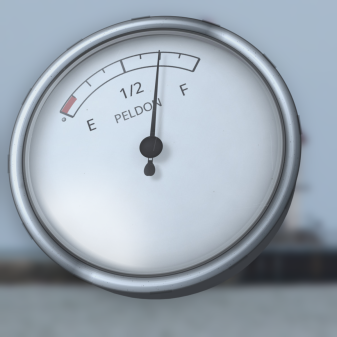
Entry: 0.75
